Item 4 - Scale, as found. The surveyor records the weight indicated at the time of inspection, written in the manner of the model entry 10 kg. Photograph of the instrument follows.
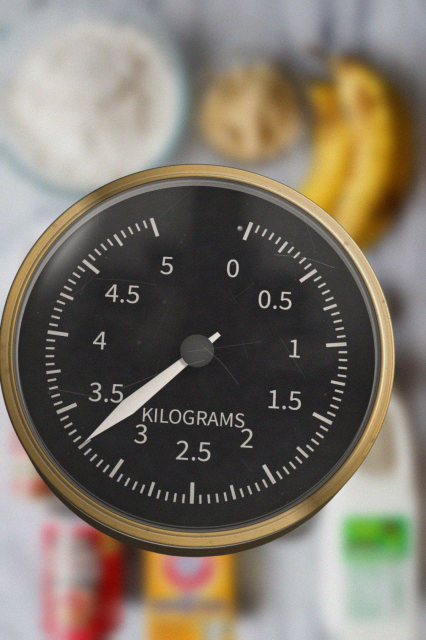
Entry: 3.25 kg
